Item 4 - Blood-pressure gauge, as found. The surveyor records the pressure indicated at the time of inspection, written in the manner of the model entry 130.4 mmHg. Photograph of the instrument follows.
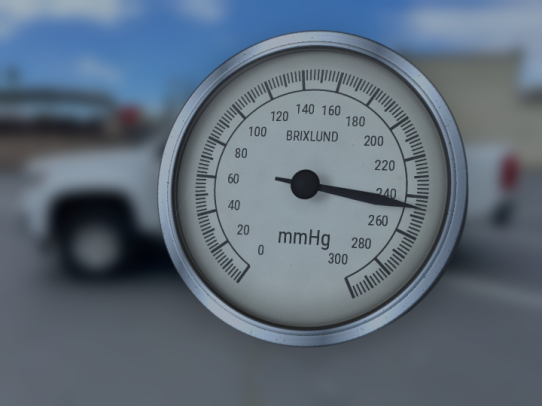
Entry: 246 mmHg
